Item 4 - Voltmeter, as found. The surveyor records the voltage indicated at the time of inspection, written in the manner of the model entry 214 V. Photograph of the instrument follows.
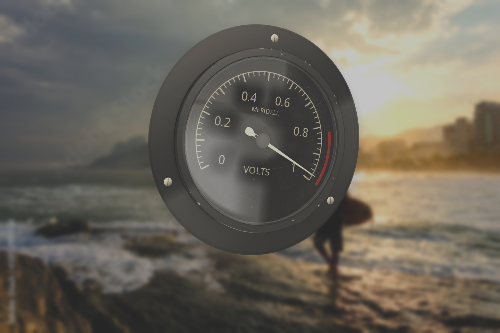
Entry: 0.98 V
